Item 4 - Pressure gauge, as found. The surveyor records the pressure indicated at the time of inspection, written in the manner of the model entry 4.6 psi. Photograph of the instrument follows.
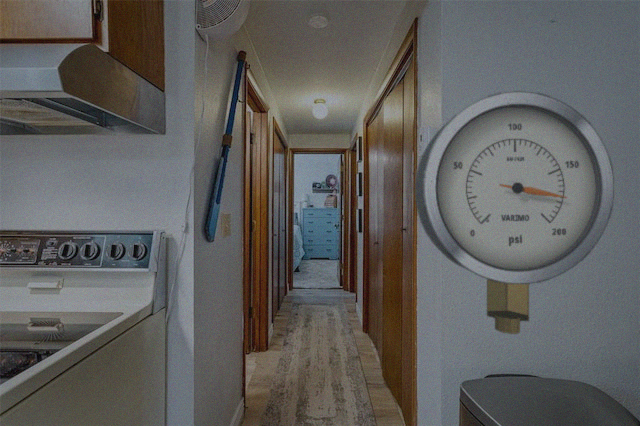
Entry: 175 psi
